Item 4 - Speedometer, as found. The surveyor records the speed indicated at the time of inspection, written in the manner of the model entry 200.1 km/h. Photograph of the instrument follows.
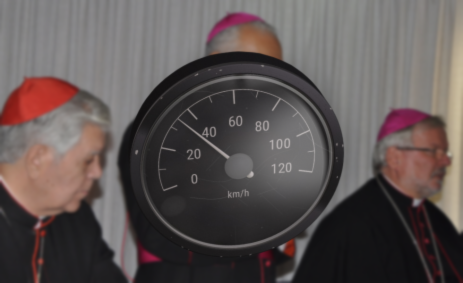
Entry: 35 km/h
